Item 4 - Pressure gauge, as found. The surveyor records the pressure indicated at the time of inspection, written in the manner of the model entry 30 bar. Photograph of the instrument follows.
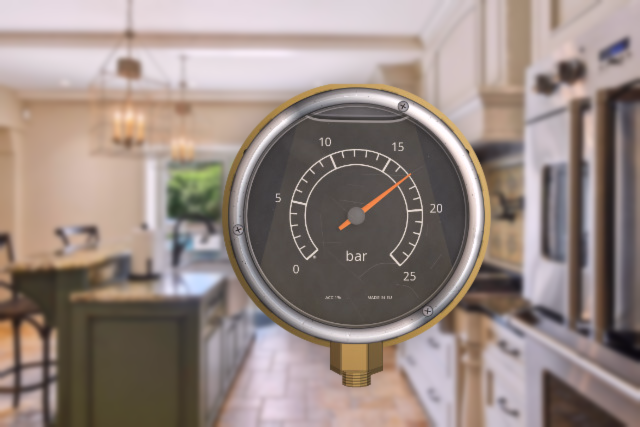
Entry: 17 bar
